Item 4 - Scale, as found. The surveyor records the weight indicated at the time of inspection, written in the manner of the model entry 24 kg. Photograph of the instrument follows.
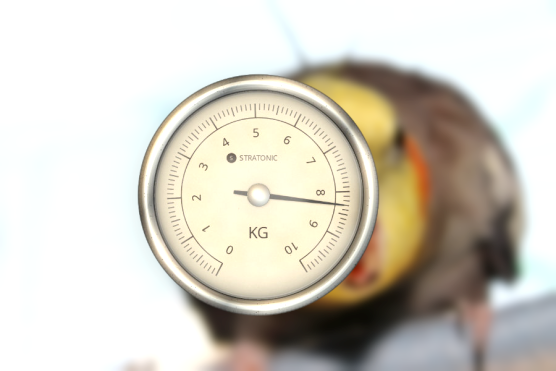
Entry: 8.3 kg
